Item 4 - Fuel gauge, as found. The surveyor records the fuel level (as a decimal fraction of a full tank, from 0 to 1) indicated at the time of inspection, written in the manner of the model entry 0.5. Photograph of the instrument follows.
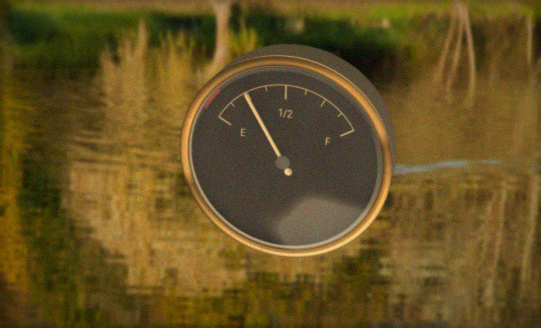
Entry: 0.25
